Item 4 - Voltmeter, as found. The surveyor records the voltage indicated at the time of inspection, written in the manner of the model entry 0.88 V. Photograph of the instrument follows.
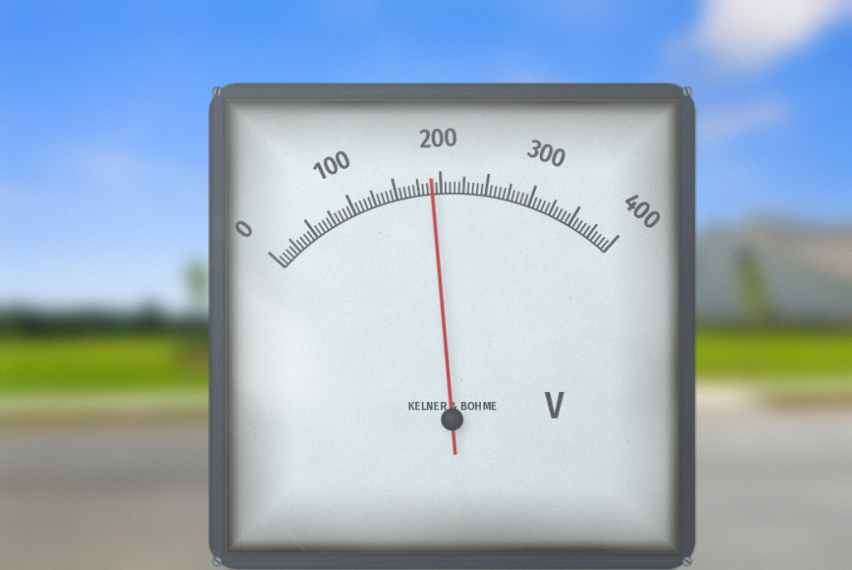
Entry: 190 V
